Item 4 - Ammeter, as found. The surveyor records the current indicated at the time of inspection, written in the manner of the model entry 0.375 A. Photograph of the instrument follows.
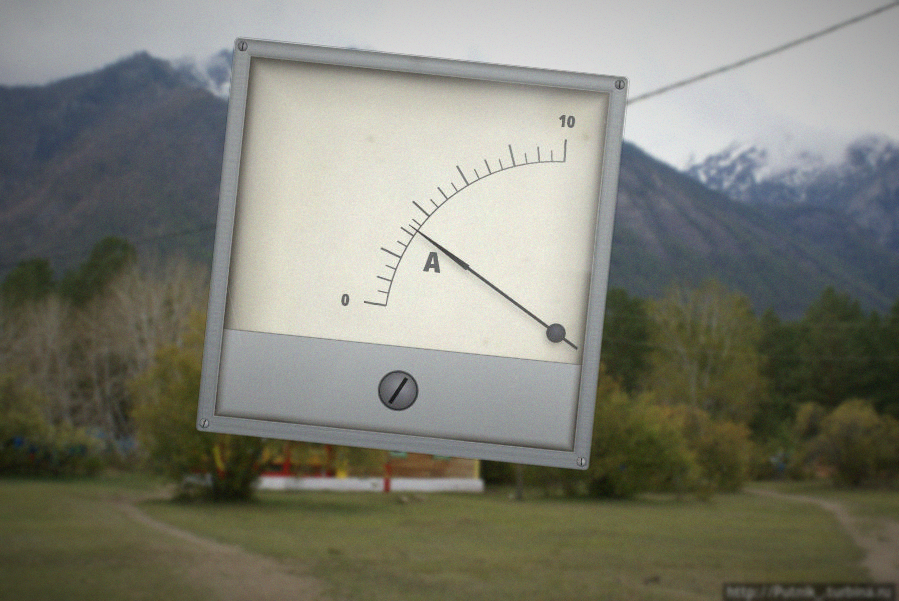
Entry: 3.25 A
